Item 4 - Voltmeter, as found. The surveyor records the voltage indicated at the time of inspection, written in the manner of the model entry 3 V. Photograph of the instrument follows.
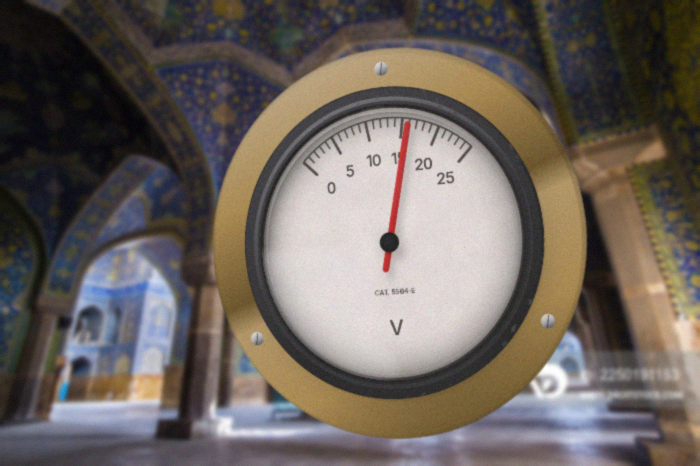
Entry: 16 V
